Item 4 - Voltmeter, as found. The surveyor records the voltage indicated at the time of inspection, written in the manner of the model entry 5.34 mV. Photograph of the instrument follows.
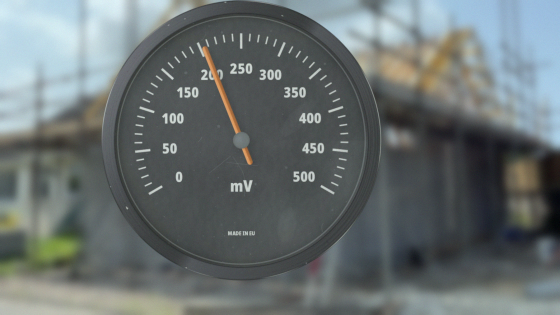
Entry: 205 mV
